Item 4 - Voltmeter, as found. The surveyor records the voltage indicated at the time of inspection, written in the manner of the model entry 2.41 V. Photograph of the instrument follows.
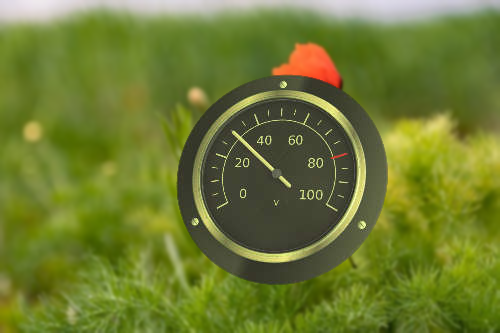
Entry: 30 V
